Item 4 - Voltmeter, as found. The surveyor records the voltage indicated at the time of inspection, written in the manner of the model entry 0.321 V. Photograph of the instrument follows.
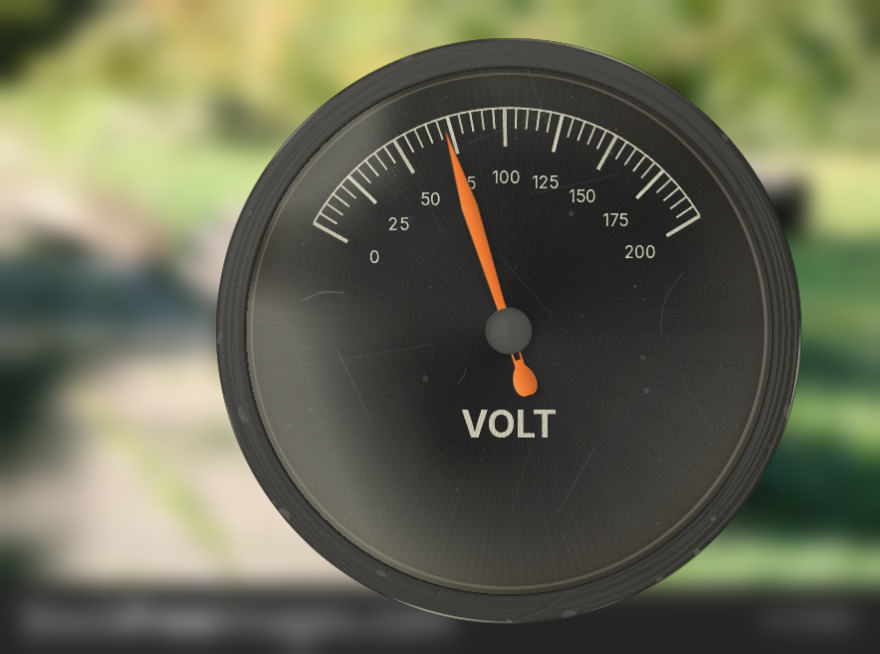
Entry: 72.5 V
